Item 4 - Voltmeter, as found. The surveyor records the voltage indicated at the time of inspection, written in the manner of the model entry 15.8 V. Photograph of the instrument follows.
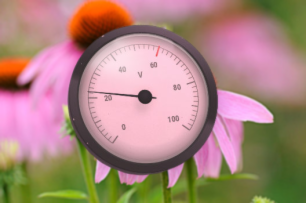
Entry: 22 V
